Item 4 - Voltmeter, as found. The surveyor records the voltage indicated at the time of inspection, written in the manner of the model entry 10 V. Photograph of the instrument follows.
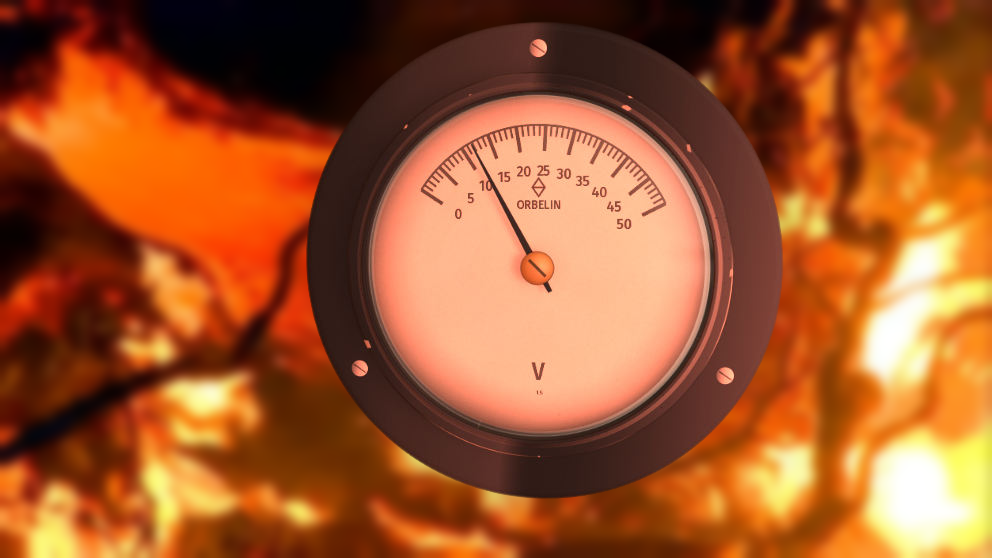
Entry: 12 V
